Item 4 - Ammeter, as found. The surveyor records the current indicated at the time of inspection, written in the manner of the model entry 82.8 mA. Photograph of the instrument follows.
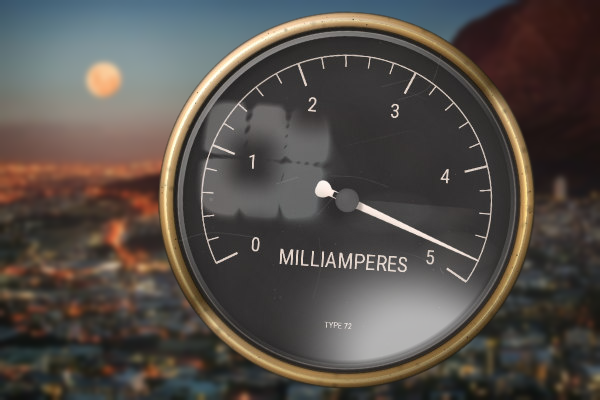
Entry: 4.8 mA
